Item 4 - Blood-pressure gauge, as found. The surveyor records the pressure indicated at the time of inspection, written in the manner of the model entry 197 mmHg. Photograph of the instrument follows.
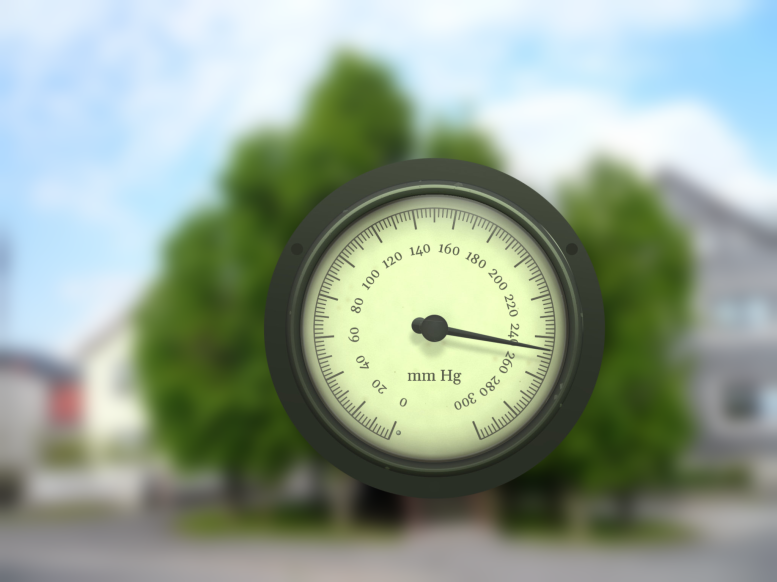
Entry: 246 mmHg
